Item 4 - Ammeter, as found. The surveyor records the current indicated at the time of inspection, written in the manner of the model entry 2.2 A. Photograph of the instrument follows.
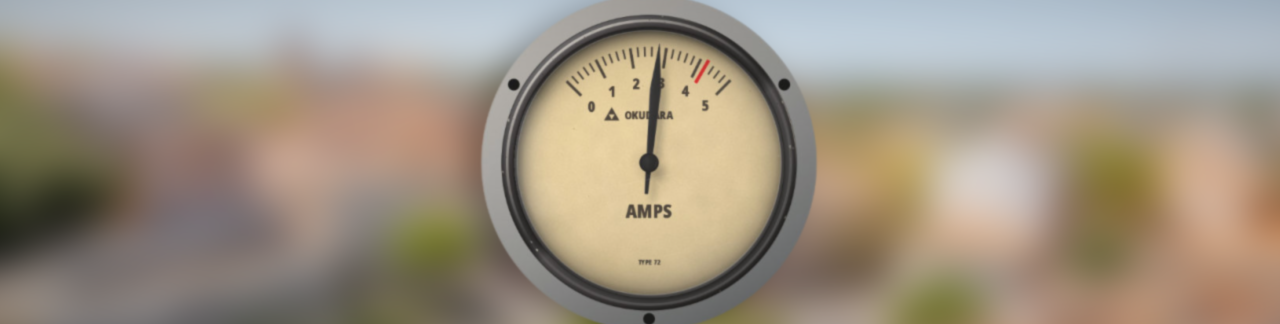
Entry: 2.8 A
